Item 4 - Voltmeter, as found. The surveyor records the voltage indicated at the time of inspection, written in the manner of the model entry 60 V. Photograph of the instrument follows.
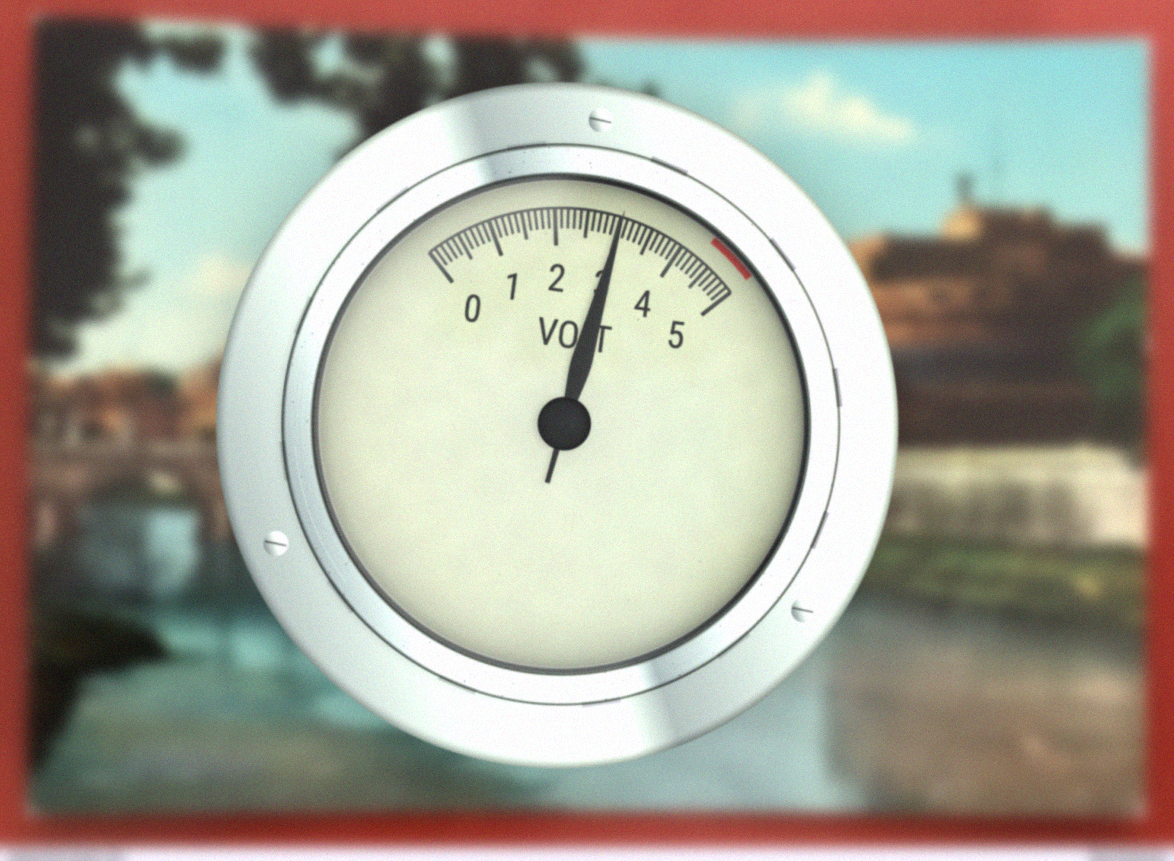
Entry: 3 V
